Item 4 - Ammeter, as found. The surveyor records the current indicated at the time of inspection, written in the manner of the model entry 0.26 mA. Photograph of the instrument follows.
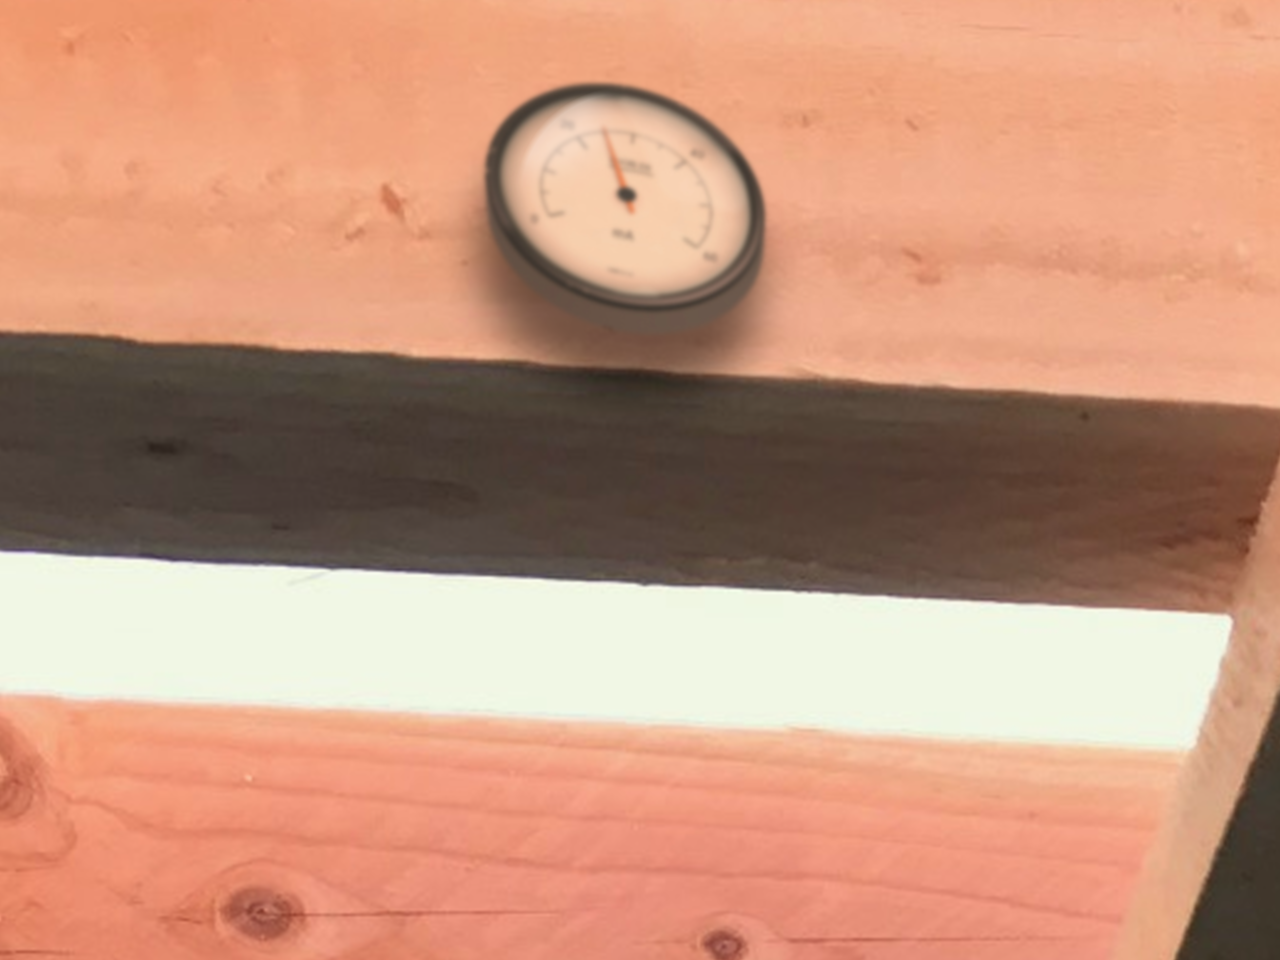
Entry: 25 mA
